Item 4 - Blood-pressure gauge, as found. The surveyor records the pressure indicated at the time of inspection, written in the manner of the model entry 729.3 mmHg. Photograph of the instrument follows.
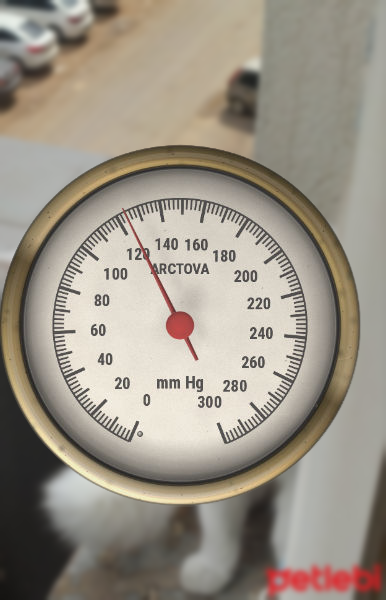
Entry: 124 mmHg
